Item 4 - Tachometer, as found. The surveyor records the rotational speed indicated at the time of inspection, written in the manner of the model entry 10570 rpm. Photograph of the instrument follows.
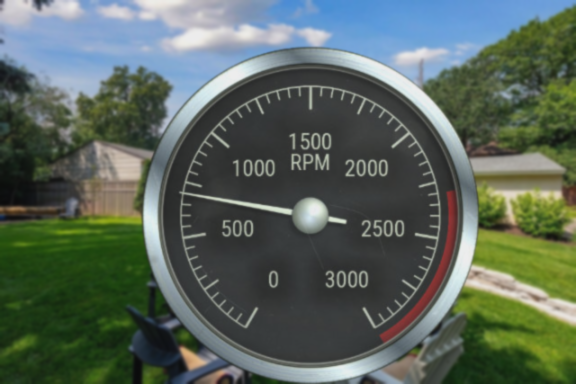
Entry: 700 rpm
